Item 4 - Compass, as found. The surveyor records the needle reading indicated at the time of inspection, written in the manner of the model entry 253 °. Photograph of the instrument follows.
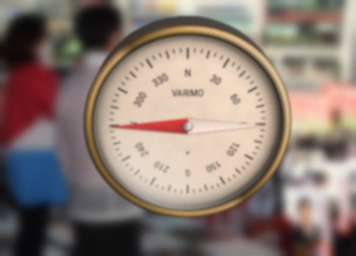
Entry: 270 °
